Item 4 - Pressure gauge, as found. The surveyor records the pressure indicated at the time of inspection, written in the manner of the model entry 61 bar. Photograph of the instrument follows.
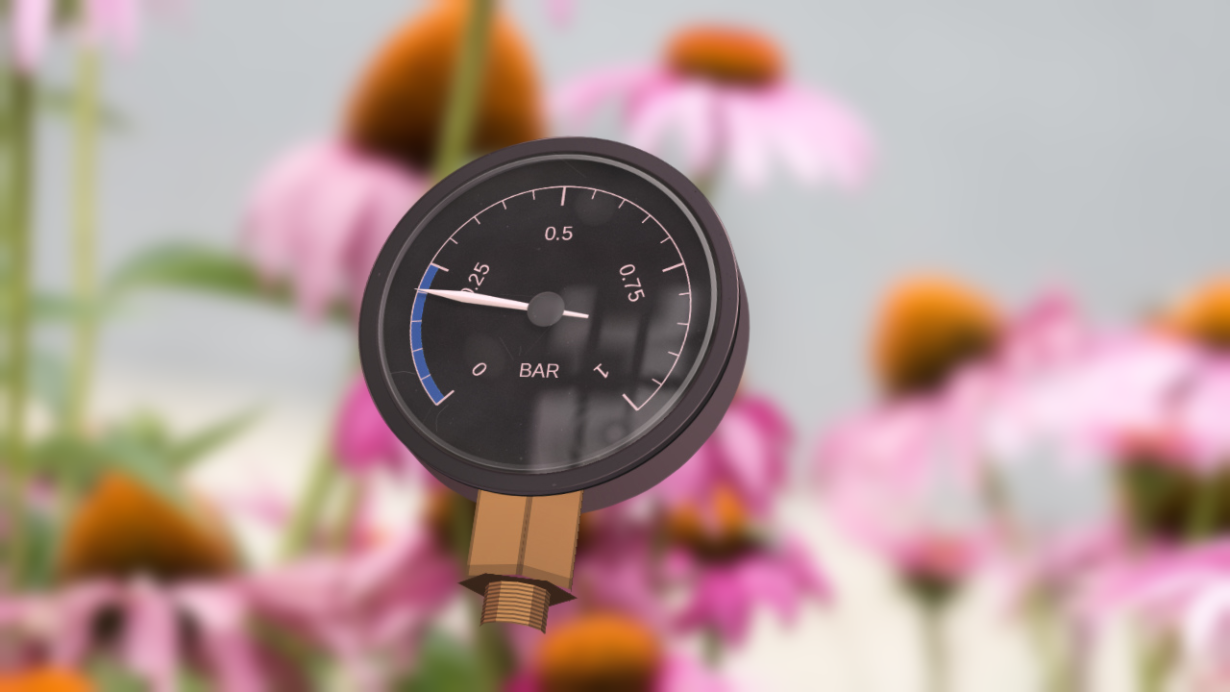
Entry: 0.2 bar
